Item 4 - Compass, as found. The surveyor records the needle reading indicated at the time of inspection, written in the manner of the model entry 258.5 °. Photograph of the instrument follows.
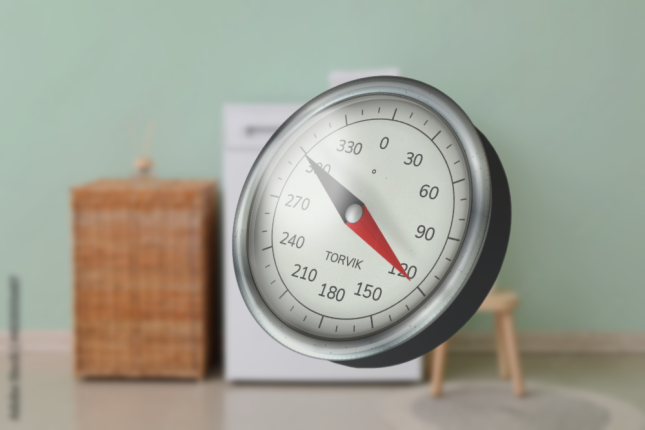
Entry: 120 °
